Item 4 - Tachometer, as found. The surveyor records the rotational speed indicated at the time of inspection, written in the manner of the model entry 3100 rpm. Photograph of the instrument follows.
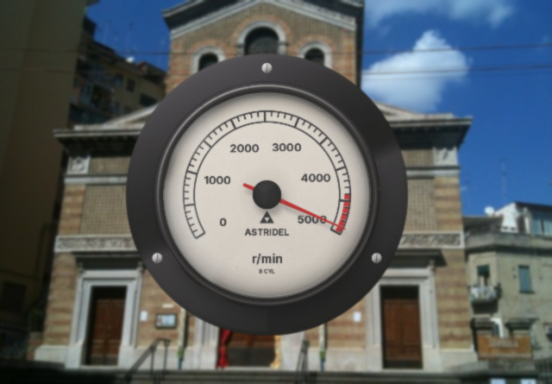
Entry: 4900 rpm
